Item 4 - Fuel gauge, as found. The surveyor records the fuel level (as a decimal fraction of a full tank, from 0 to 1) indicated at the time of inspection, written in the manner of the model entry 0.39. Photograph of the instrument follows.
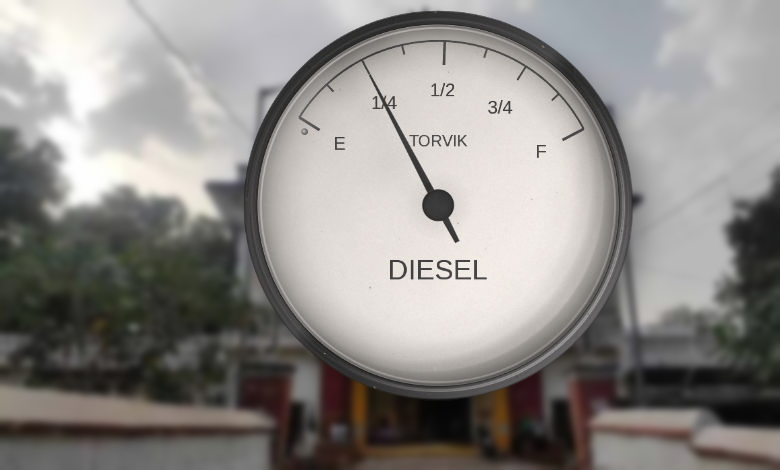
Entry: 0.25
